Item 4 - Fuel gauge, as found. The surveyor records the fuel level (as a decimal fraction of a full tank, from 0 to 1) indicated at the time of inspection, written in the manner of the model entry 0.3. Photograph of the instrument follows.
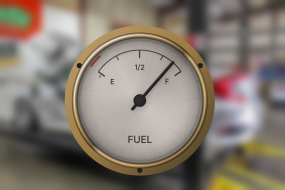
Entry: 0.875
